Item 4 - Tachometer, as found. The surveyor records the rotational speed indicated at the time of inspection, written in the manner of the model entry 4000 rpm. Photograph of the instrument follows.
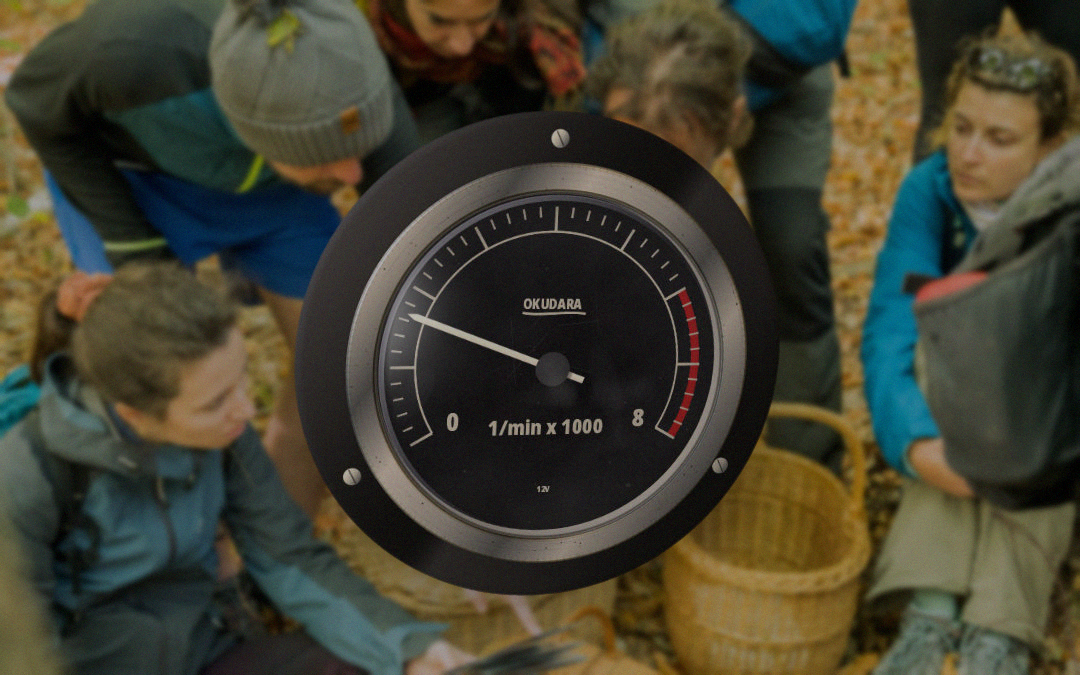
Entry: 1700 rpm
